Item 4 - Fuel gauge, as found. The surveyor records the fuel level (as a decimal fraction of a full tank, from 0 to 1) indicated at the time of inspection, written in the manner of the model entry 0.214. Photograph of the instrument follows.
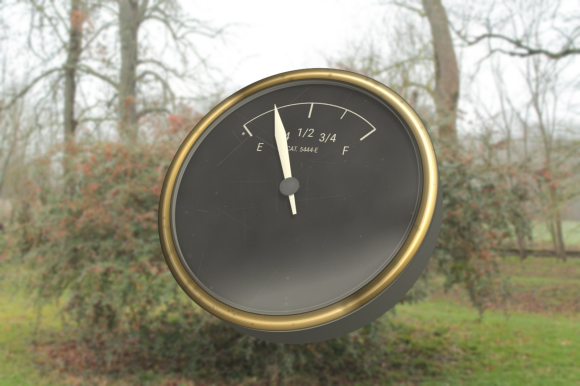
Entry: 0.25
